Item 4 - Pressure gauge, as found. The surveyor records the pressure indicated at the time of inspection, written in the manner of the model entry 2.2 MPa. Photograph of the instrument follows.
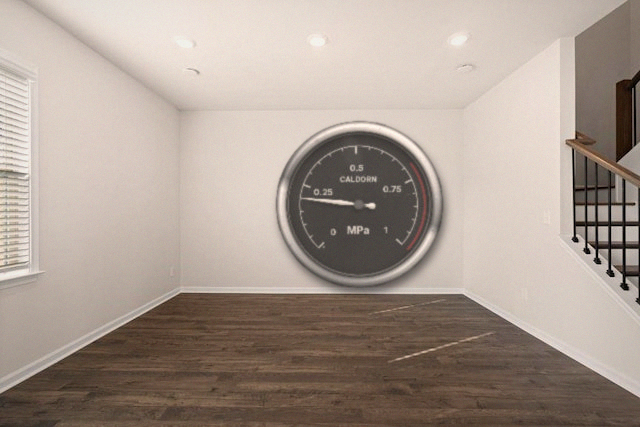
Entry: 0.2 MPa
